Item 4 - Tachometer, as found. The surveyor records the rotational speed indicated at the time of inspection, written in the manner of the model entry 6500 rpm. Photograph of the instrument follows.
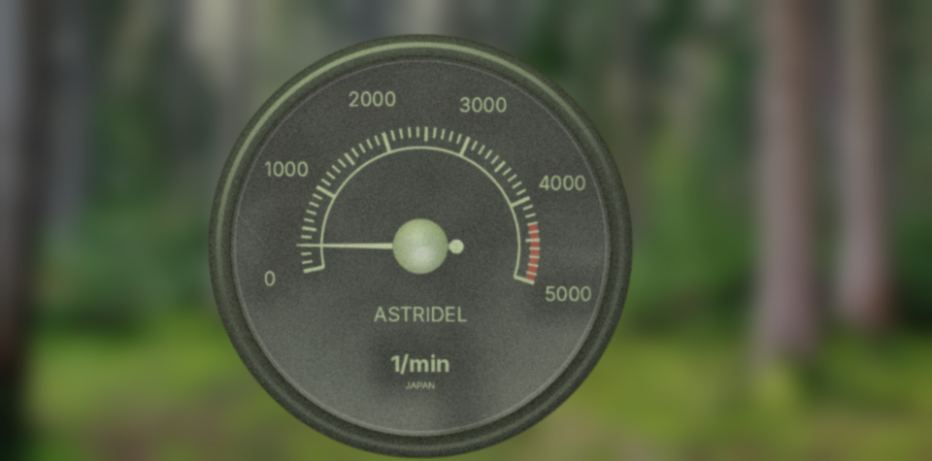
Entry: 300 rpm
